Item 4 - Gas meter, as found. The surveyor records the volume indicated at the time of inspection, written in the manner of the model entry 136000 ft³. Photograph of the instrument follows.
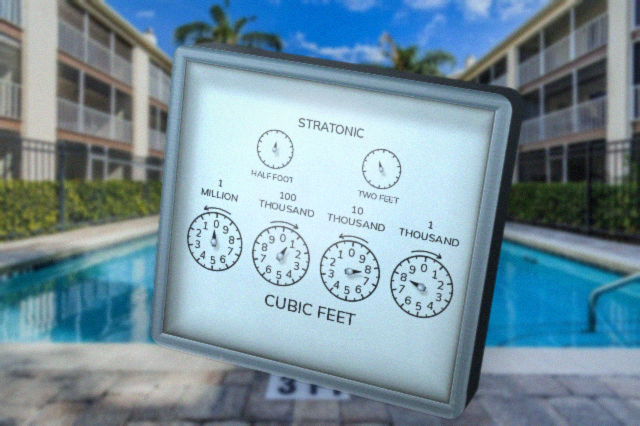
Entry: 7800 ft³
